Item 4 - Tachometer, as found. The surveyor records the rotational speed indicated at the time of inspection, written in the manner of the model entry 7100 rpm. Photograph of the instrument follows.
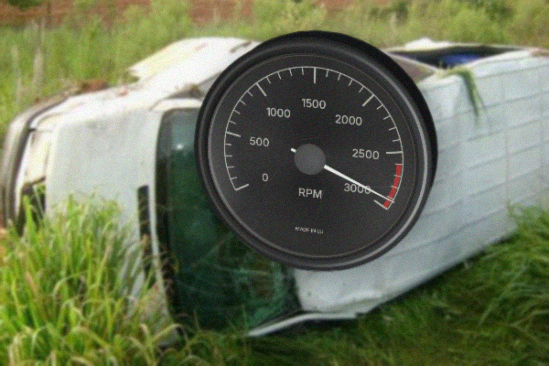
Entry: 2900 rpm
